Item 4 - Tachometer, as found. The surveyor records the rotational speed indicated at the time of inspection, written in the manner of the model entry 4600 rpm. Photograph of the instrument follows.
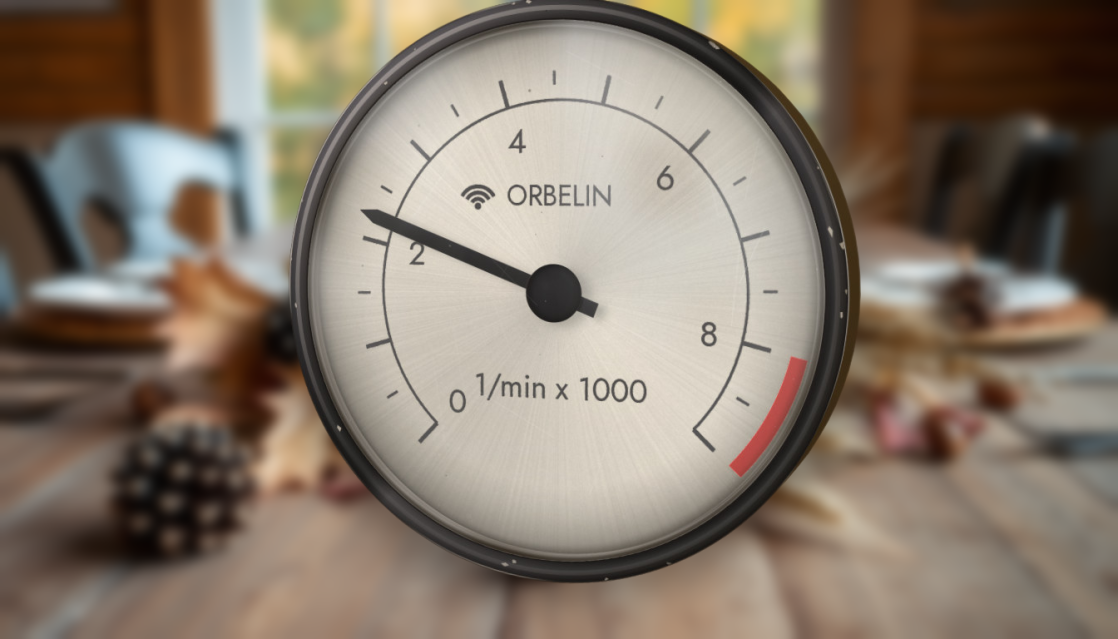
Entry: 2250 rpm
